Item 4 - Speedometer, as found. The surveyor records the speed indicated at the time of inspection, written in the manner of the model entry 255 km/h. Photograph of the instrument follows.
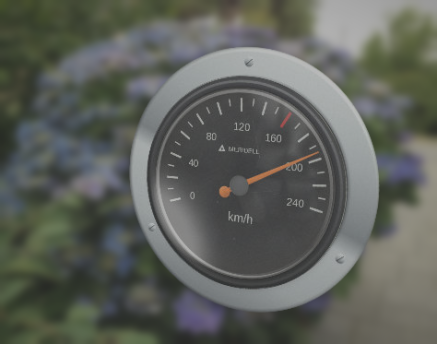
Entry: 195 km/h
